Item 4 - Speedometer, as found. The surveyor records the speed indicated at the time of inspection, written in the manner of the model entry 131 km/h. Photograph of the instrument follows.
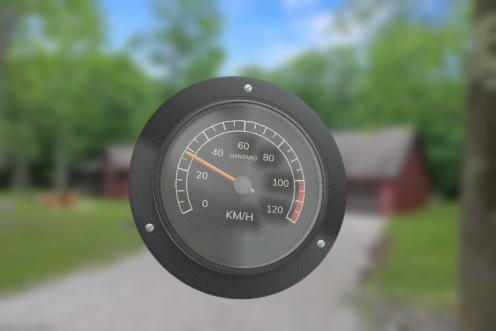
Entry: 27.5 km/h
